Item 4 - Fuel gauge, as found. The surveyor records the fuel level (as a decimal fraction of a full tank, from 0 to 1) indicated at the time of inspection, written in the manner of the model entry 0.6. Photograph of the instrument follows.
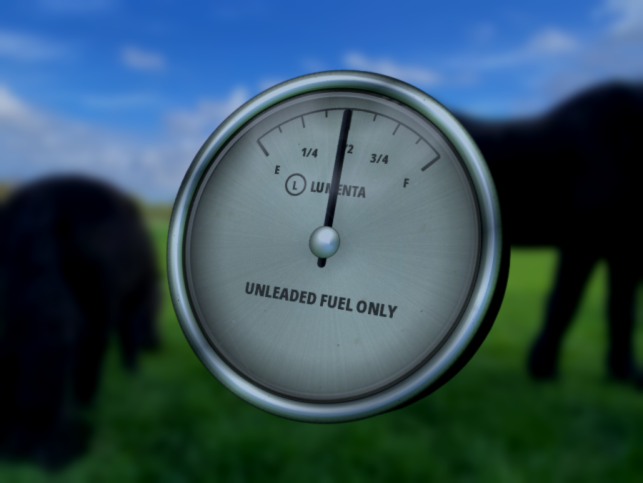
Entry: 0.5
